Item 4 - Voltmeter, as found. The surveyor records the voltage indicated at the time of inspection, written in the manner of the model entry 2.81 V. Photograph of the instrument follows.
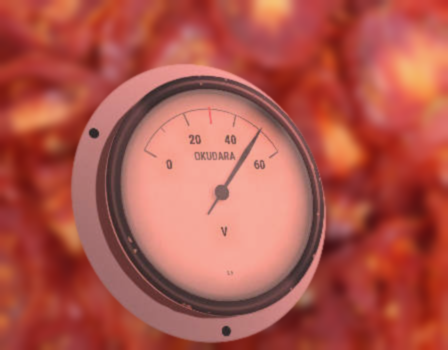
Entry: 50 V
